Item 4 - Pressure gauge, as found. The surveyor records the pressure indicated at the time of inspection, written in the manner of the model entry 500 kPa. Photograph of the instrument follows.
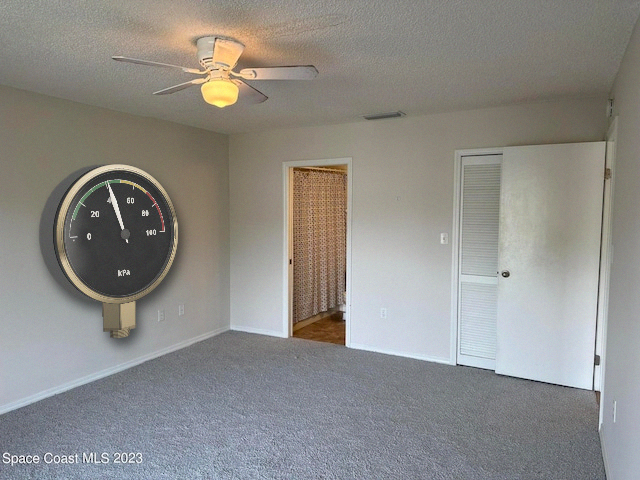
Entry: 40 kPa
